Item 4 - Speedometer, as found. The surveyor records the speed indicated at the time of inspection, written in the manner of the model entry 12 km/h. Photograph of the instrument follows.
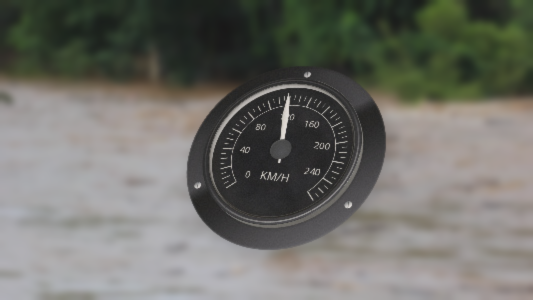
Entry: 120 km/h
